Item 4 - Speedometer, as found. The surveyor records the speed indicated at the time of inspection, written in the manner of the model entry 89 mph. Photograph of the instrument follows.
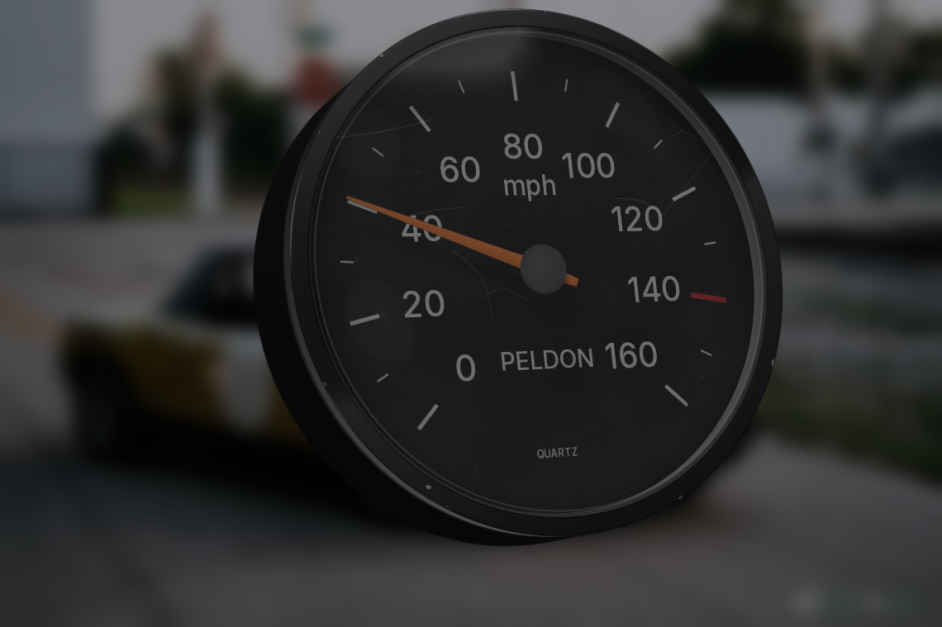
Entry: 40 mph
